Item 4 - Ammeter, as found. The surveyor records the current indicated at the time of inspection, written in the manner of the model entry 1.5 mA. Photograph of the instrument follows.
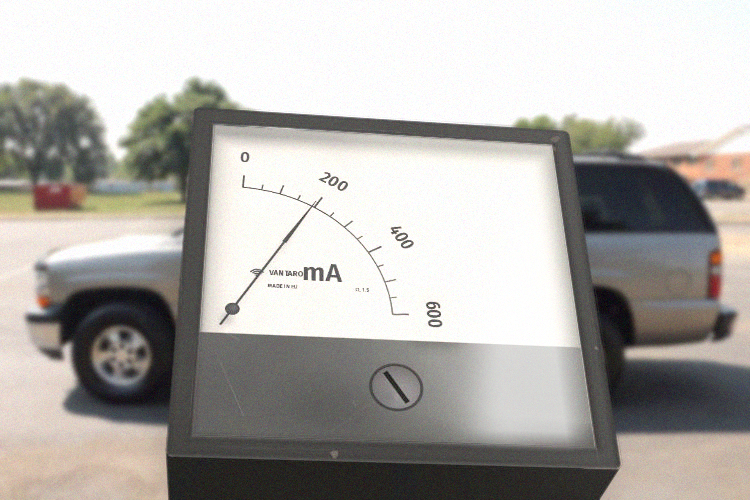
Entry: 200 mA
